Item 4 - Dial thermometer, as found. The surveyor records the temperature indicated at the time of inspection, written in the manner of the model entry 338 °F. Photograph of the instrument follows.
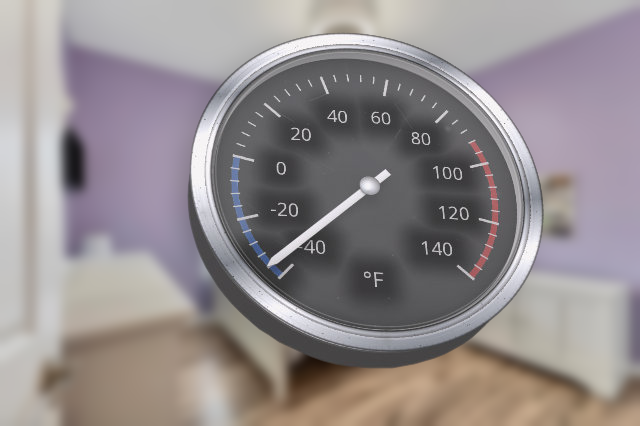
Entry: -36 °F
